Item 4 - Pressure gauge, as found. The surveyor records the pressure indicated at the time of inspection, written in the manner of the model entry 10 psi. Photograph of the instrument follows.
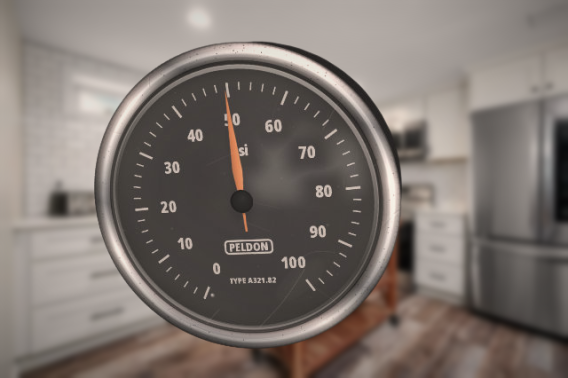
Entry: 50 psi
